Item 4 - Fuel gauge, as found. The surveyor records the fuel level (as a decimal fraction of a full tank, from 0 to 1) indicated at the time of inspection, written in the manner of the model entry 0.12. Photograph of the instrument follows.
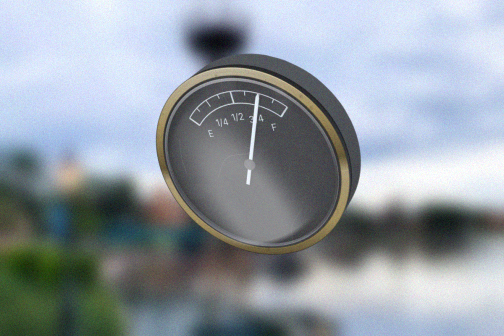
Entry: 0.75
